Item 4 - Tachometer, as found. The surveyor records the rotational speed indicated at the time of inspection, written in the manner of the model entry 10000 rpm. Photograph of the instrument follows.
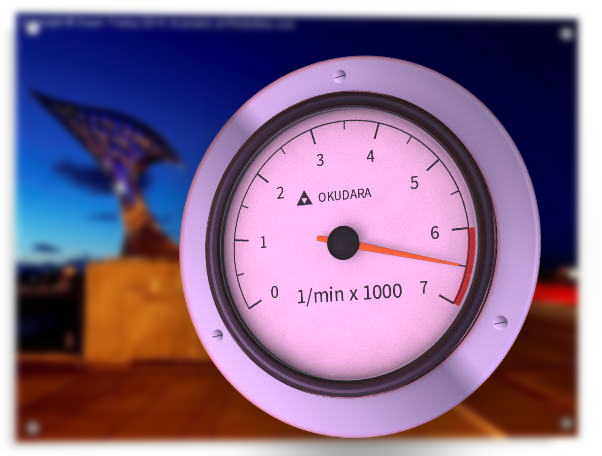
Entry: 6500 rpm
